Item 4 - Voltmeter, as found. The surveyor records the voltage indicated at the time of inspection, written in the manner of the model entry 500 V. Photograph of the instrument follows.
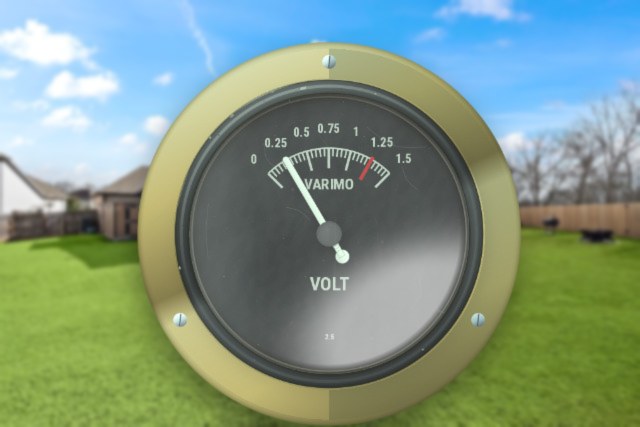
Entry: 0.25 V
